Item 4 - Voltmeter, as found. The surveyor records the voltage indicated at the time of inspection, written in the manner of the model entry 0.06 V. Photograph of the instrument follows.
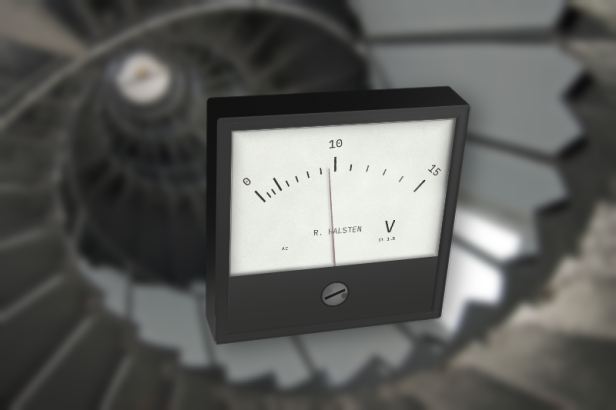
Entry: 9.5 V
